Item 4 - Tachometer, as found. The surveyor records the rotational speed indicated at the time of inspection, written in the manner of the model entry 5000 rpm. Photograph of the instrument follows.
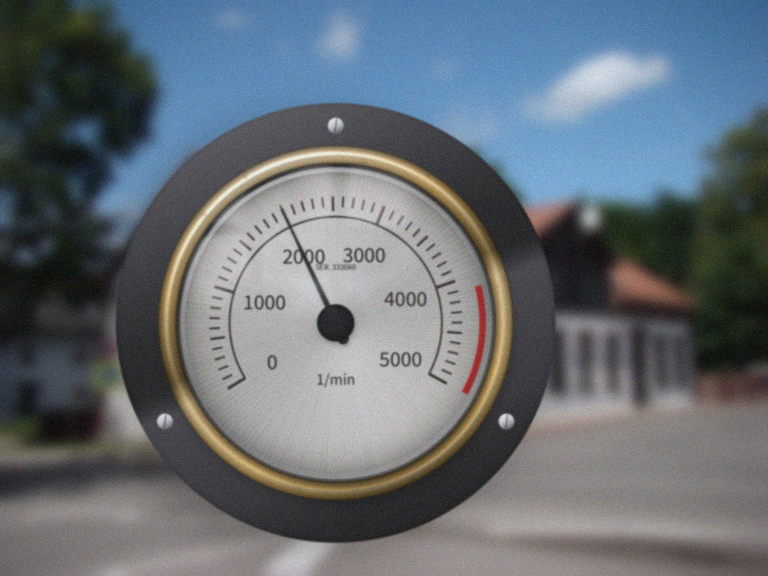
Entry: 2000 rpm
